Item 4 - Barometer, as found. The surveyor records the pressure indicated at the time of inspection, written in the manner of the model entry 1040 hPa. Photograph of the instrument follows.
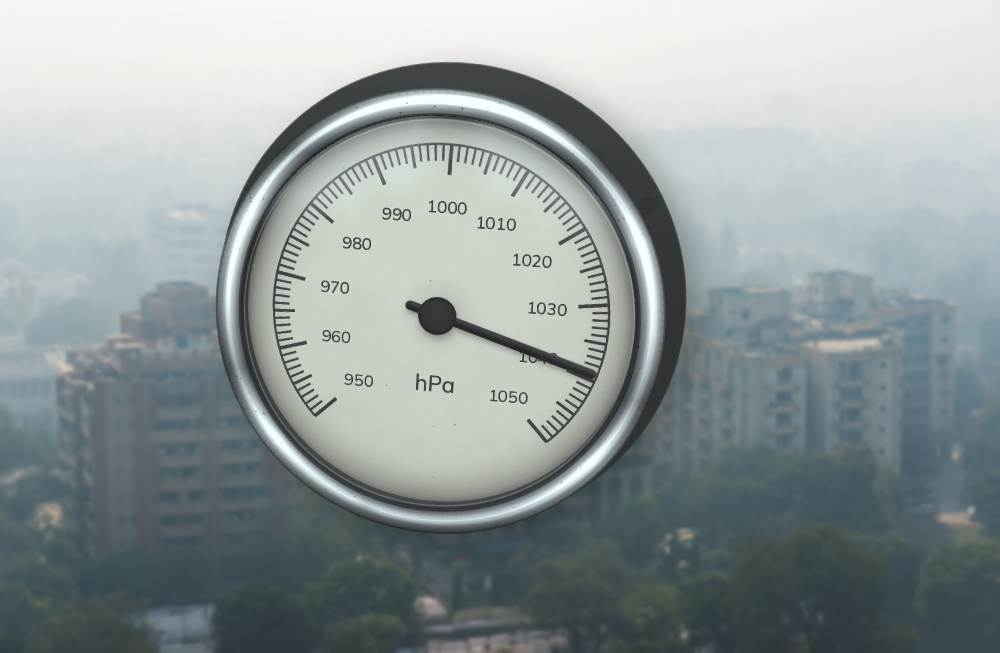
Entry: 1039 hPa
